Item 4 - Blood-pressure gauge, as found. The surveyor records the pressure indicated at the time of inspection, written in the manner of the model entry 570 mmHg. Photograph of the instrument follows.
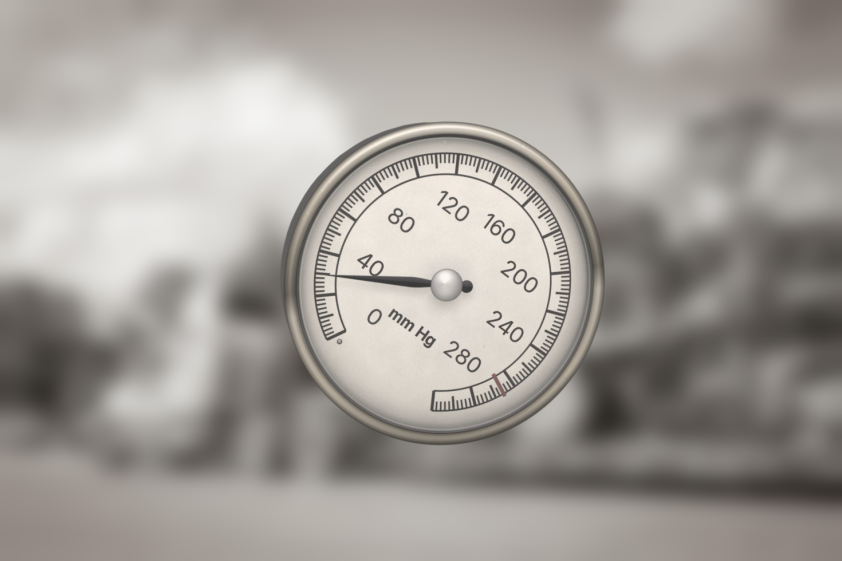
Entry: 30 mmHg
